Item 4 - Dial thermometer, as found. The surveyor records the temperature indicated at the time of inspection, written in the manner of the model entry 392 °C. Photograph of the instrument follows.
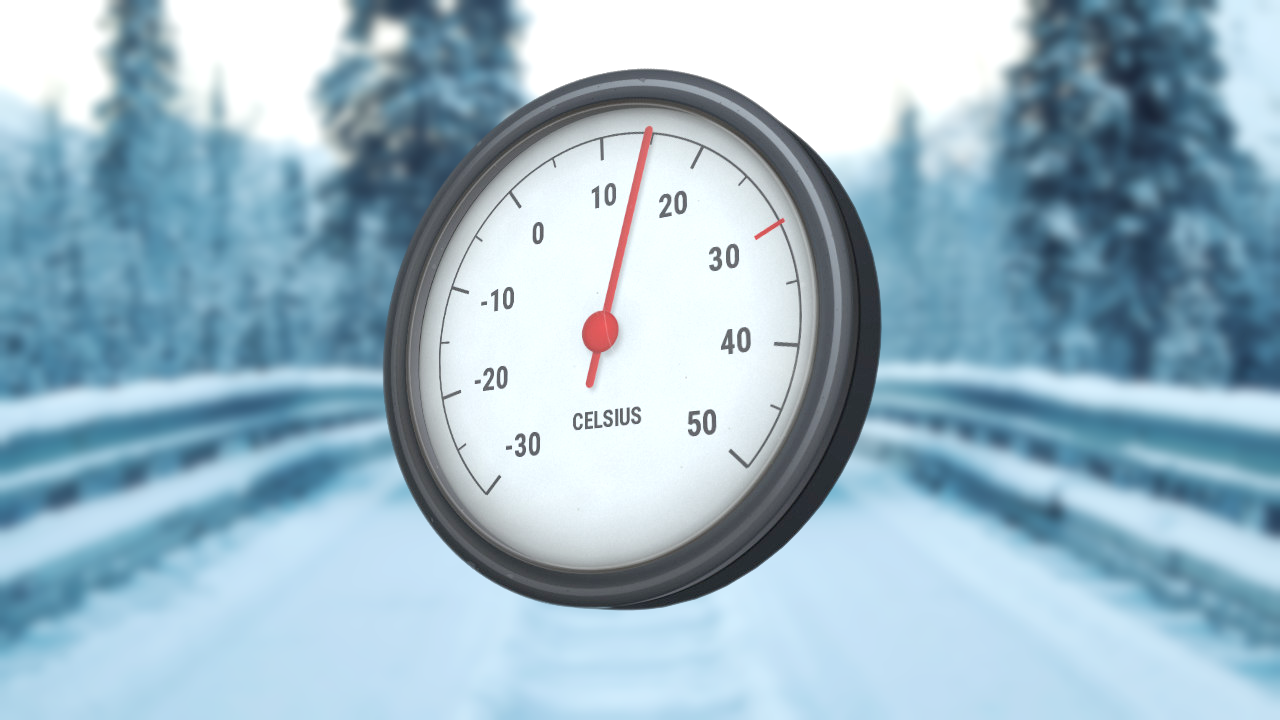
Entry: 15 °C
